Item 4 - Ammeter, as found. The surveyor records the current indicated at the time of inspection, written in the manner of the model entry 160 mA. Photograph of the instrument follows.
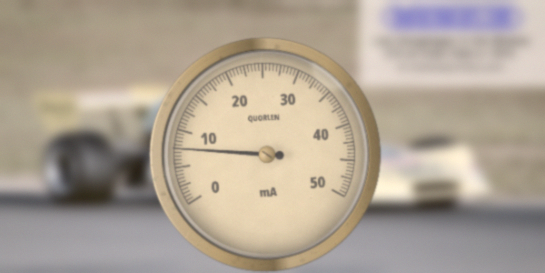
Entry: 7.5 mA
